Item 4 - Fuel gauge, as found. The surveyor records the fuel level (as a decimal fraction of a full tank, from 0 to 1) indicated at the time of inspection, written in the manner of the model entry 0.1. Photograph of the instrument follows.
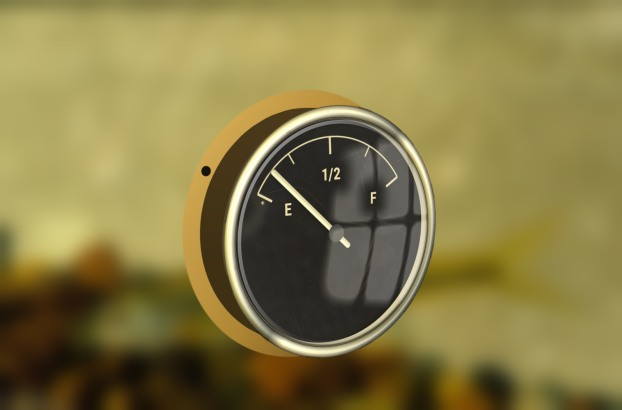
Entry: 0.125
